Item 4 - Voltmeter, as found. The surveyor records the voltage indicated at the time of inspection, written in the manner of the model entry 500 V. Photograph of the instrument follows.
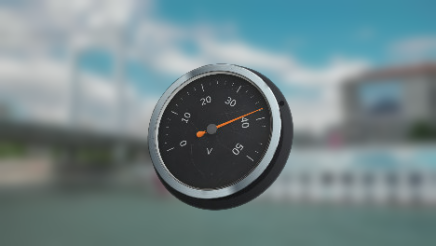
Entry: 38 V
